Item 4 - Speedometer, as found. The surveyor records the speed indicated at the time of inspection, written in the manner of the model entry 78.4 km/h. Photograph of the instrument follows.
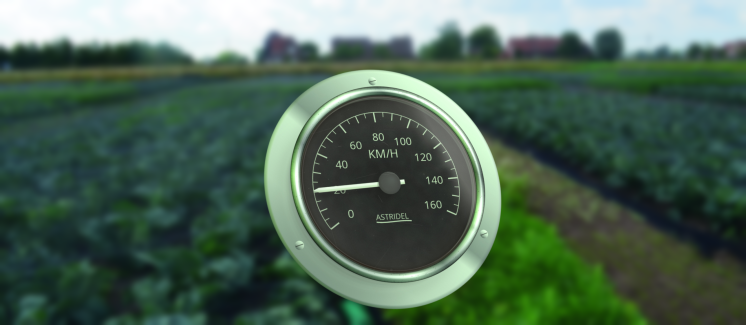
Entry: 20 km/h
